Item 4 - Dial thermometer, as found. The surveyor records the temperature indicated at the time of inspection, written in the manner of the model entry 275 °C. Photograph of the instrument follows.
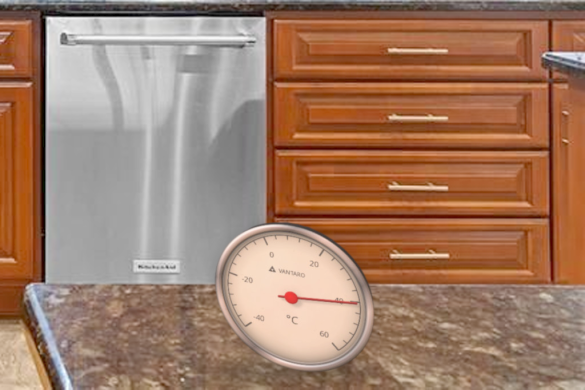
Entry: 40 °C
